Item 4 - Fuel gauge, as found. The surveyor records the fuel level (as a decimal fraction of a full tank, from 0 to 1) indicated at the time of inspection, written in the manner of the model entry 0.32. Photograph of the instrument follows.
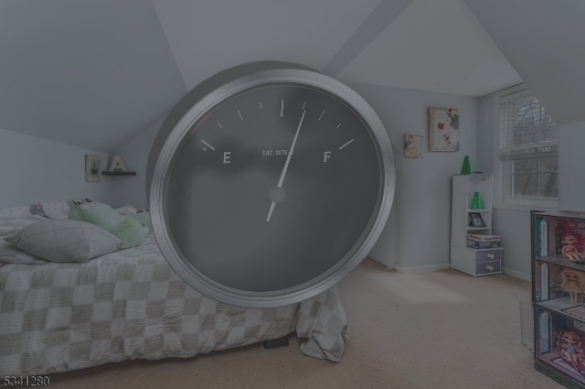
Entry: 0.625
